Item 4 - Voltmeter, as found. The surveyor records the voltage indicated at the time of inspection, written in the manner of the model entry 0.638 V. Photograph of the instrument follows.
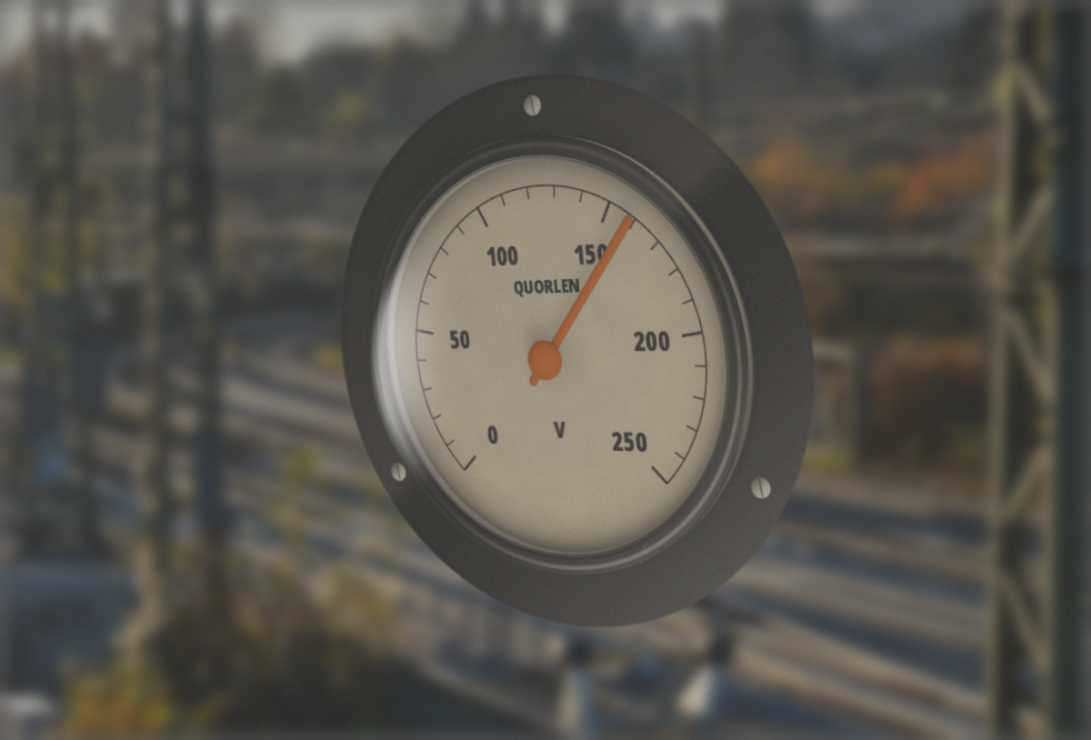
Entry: 160 V
